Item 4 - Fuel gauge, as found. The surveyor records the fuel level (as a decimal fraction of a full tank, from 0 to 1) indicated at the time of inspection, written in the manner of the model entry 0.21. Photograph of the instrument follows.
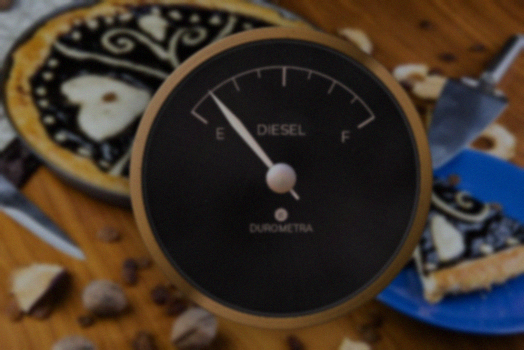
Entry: 0.125
